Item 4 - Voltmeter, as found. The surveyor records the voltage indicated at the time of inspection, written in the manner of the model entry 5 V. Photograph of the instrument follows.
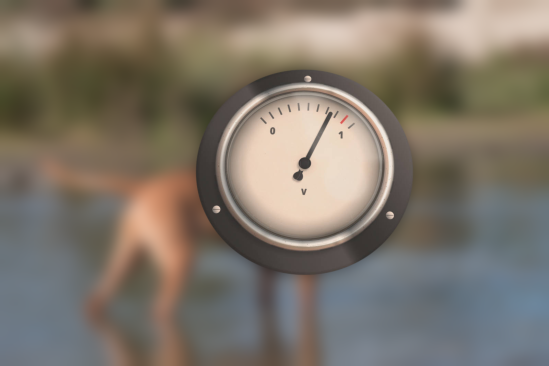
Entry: 0.75 V
